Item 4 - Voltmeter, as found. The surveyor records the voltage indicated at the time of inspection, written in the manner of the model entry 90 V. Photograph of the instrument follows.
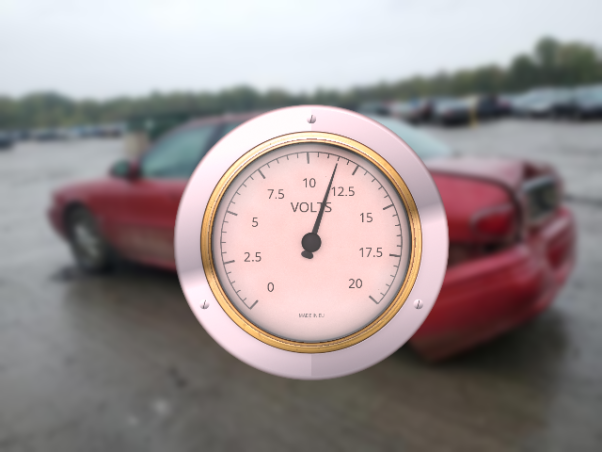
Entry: 11.5 V
